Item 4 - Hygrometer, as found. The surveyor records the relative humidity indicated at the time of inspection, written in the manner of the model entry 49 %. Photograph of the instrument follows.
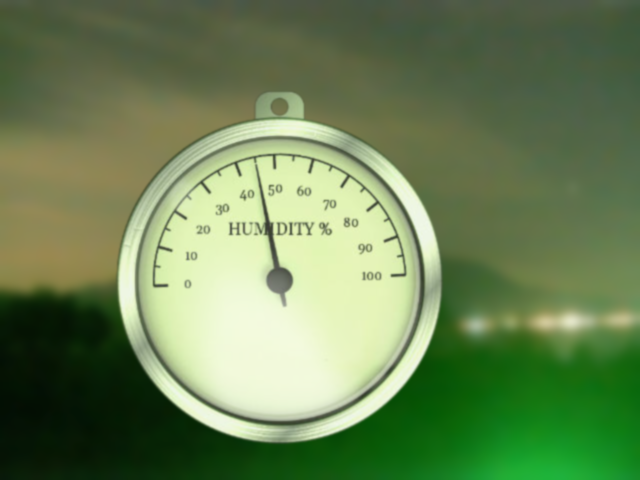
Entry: 45 %
